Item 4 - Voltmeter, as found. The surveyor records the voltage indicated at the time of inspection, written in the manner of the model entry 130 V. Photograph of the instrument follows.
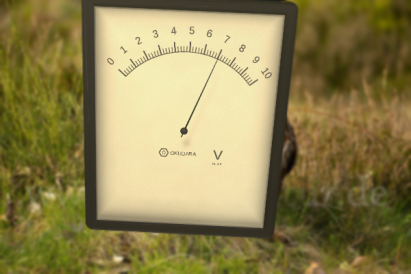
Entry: 7 V
